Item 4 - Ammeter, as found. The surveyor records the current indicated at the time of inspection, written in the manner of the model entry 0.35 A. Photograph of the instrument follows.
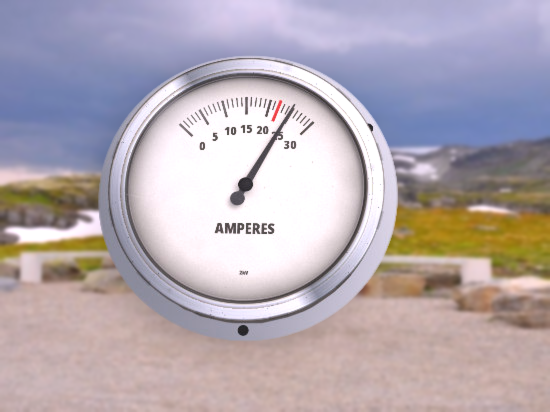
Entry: 25 A
